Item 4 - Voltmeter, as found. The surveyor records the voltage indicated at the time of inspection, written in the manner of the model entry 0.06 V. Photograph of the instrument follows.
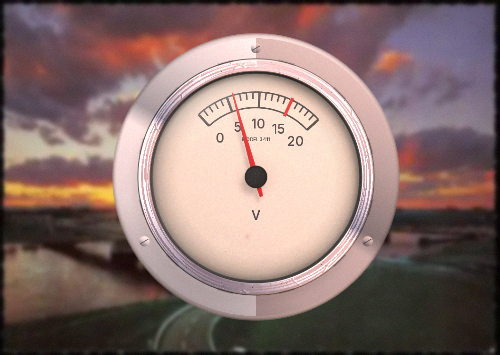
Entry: 6 V
